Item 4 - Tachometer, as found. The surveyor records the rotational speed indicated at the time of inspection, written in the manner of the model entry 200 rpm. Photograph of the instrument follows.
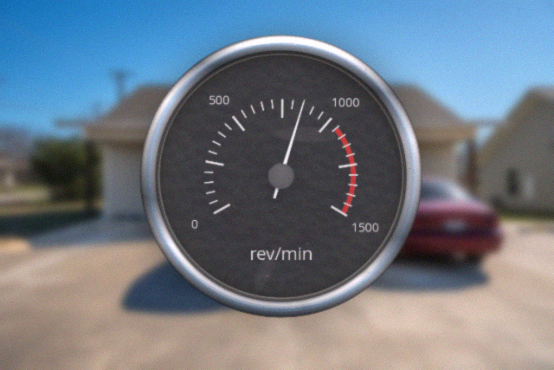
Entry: 850 rpm
